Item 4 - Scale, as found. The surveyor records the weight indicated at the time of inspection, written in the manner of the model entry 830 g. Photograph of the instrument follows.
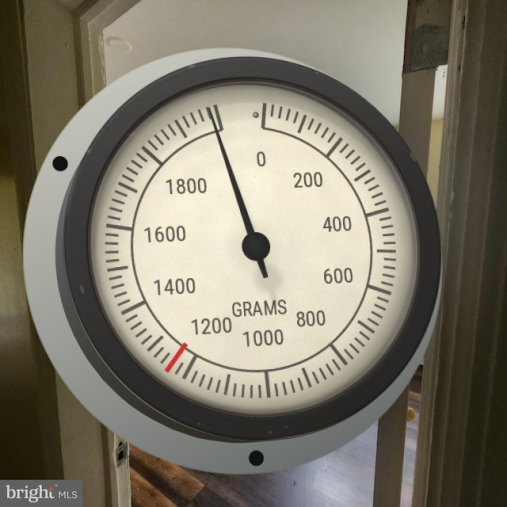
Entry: 1980 g
